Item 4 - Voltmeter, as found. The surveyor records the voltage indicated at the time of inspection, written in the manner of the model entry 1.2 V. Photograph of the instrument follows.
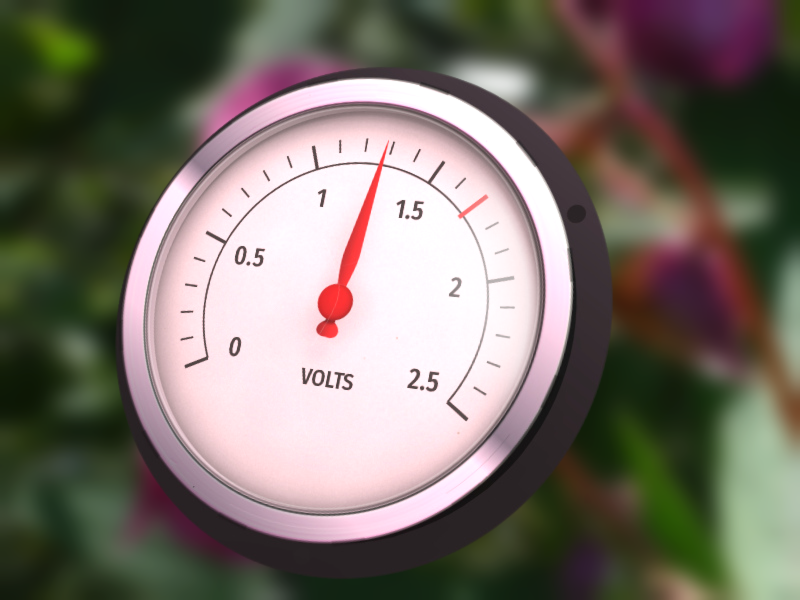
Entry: 1.3 V
